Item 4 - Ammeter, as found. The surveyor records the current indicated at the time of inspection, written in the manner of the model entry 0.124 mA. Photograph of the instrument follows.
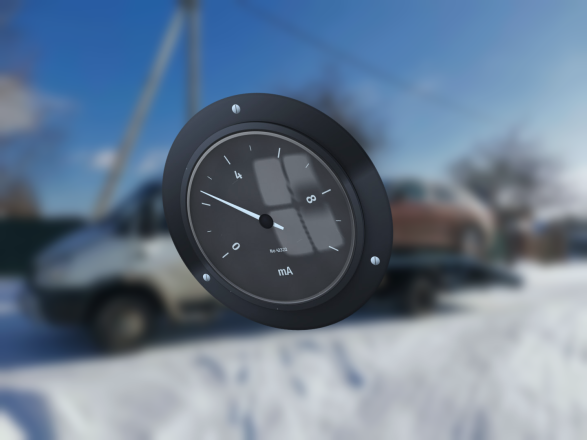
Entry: 2.5 mA
